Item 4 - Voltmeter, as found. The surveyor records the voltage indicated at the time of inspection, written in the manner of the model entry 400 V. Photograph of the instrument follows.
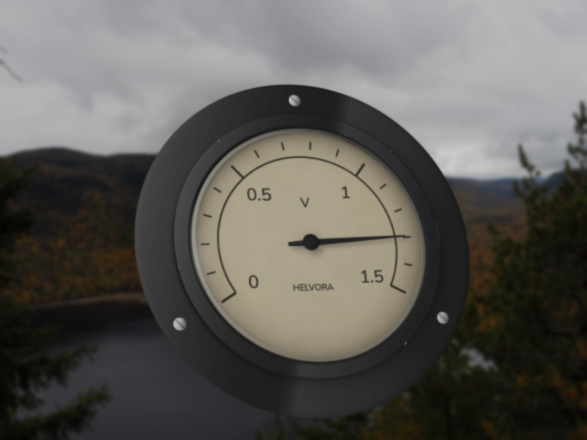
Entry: 1.3 V
